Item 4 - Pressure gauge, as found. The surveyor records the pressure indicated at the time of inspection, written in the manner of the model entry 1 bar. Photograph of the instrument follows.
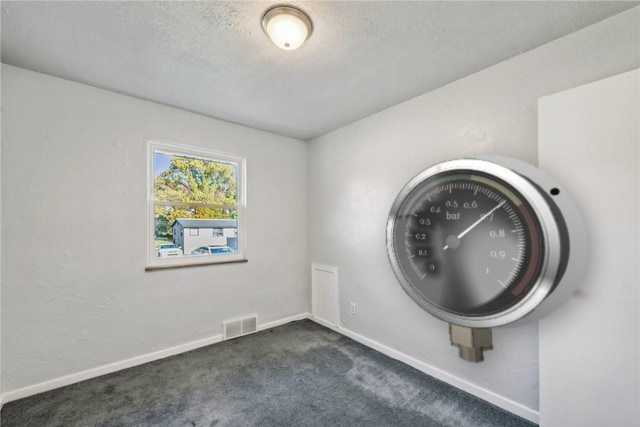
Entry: 0.7 bar
